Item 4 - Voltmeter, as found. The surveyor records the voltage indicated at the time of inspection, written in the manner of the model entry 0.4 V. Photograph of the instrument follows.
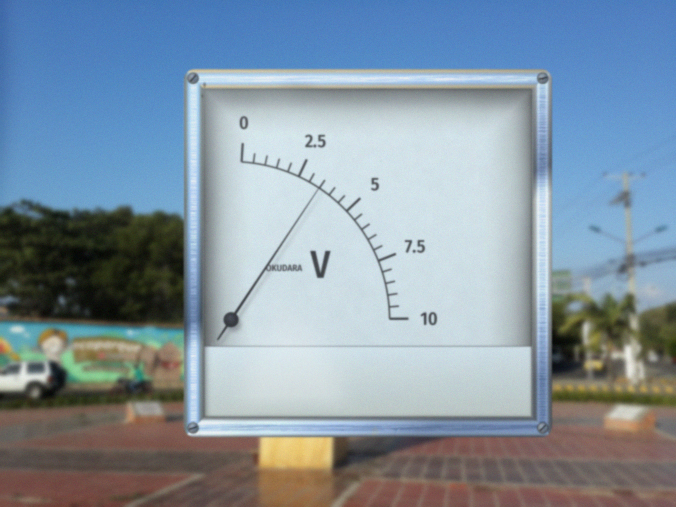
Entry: 3.5 V
